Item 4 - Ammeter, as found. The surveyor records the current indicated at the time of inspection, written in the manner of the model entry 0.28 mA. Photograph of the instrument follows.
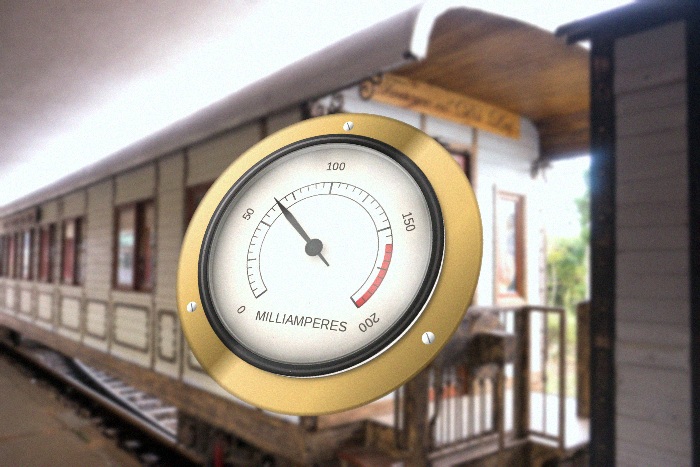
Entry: 65 mA
